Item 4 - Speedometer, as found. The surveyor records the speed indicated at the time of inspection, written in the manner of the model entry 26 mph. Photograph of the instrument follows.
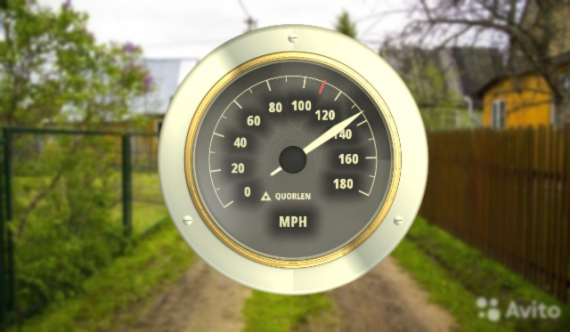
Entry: 135 mph
